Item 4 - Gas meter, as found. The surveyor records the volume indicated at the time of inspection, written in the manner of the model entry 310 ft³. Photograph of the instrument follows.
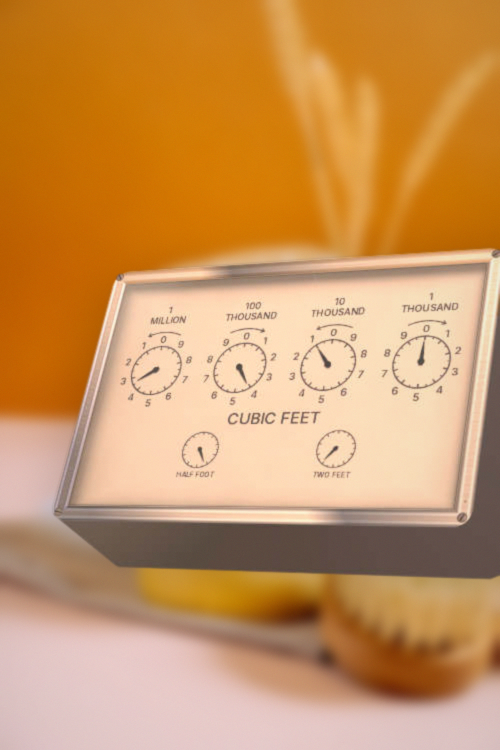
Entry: 341000 ft³
